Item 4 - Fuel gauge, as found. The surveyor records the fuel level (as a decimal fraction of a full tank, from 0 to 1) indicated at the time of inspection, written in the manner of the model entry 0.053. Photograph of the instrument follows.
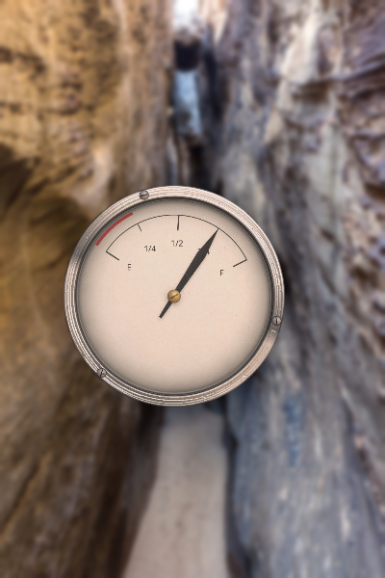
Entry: 0.75
